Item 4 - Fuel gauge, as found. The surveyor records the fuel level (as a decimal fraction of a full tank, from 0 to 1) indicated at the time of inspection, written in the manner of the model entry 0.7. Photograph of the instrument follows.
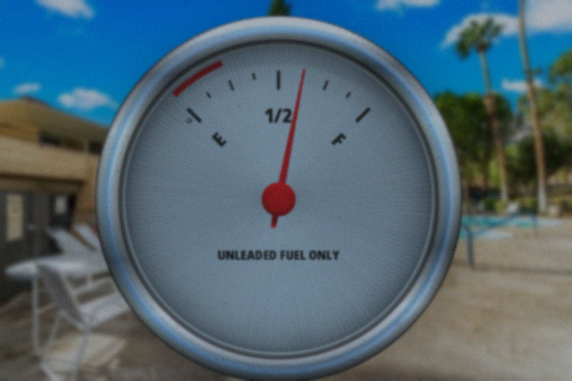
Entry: 0.625
